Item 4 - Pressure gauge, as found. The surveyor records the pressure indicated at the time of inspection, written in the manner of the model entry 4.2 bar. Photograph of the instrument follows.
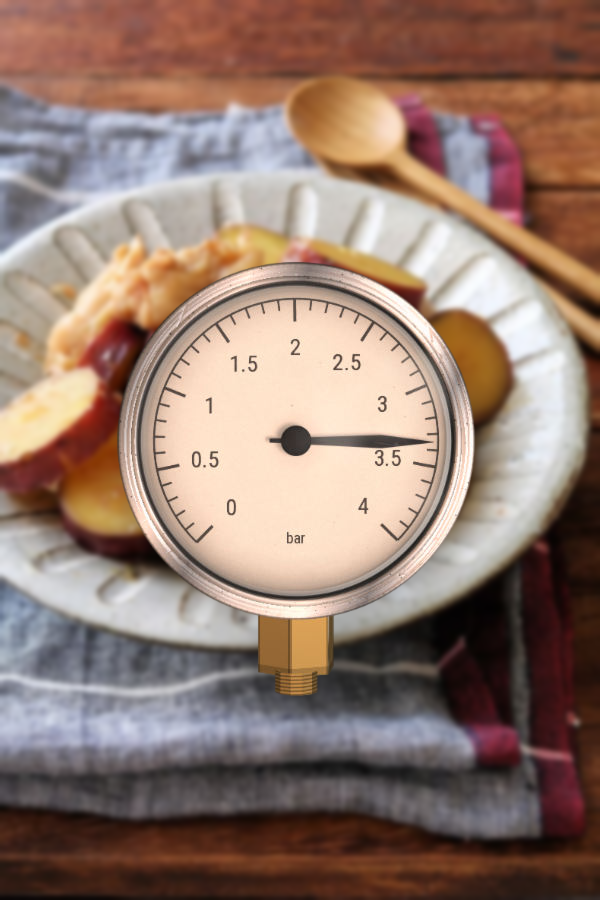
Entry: 3.35 bar
